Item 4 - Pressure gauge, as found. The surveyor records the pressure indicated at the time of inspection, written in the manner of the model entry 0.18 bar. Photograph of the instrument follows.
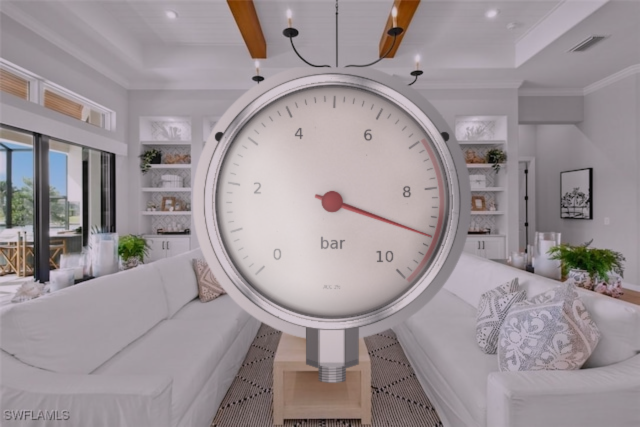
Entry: 9 bar
